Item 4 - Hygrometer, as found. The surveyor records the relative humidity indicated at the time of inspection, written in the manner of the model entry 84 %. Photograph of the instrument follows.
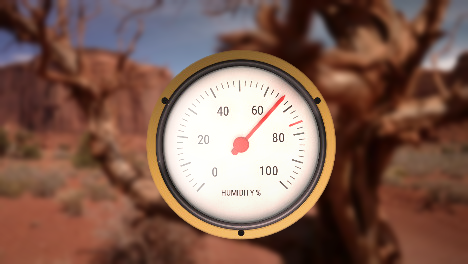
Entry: 66 %
